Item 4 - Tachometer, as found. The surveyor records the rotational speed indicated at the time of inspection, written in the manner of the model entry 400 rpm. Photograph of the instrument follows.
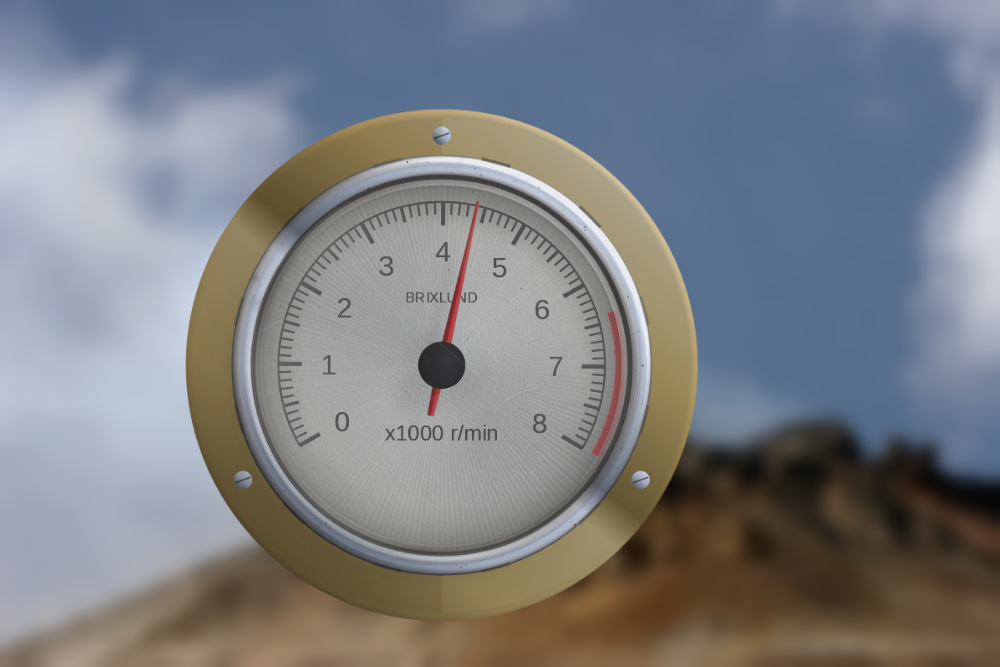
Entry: 4400 rpm
